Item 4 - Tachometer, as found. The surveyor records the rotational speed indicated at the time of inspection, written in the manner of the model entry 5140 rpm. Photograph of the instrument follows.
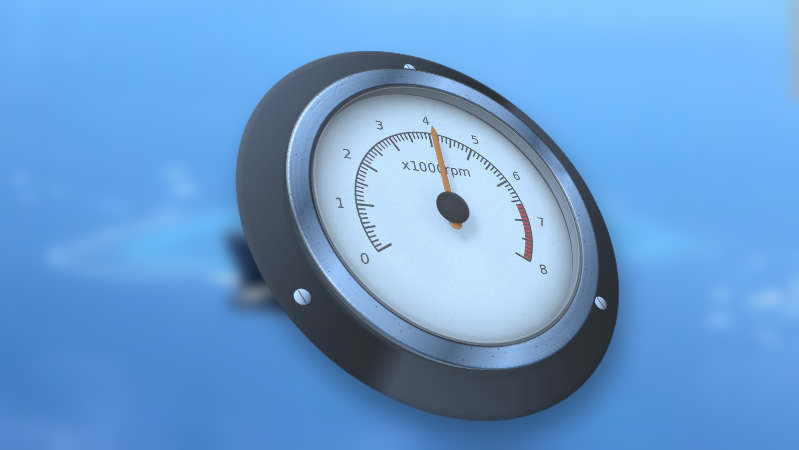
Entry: 4000 rpm
